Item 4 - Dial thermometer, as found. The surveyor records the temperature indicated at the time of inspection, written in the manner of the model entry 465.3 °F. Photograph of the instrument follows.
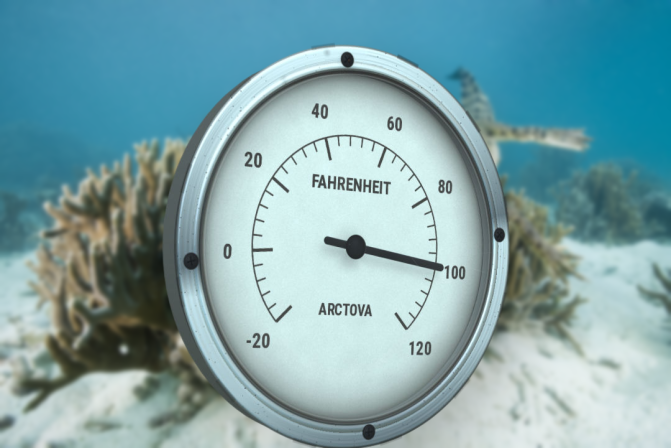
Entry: 100 °F
